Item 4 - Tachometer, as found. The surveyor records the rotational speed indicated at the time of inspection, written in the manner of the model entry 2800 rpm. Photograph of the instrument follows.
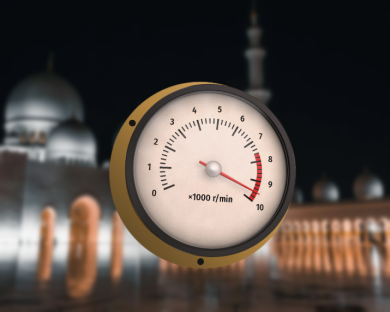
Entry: 9600 rpm
